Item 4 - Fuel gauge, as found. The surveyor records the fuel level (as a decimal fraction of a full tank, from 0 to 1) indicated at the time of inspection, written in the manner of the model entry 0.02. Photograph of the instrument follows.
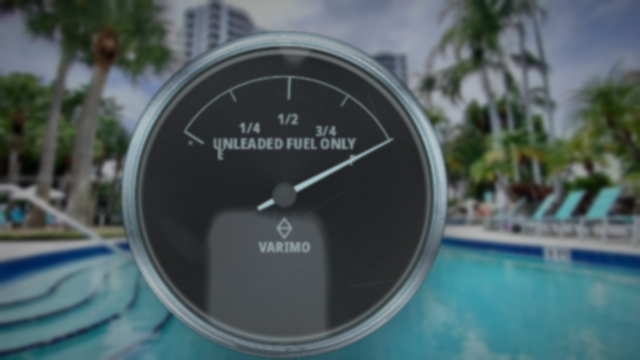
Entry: 1
